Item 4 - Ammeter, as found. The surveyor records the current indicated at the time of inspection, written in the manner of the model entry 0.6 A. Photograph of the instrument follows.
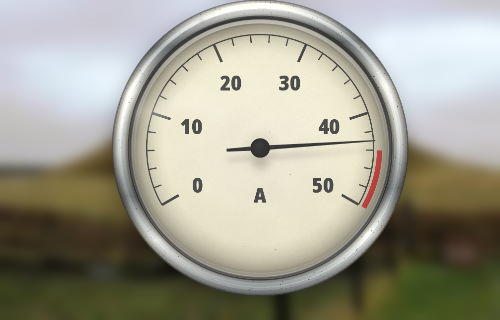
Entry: 43 A
